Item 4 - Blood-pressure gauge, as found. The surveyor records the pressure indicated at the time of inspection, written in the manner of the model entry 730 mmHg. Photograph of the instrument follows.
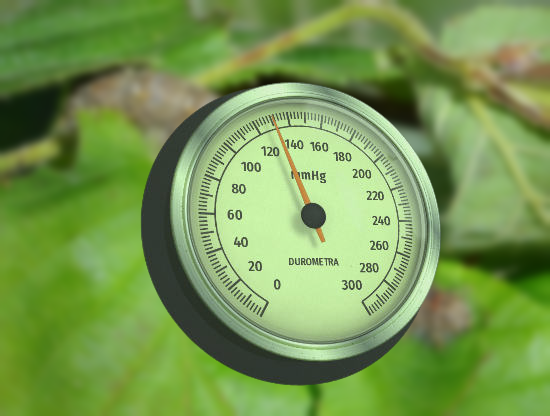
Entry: 130 mmHg
